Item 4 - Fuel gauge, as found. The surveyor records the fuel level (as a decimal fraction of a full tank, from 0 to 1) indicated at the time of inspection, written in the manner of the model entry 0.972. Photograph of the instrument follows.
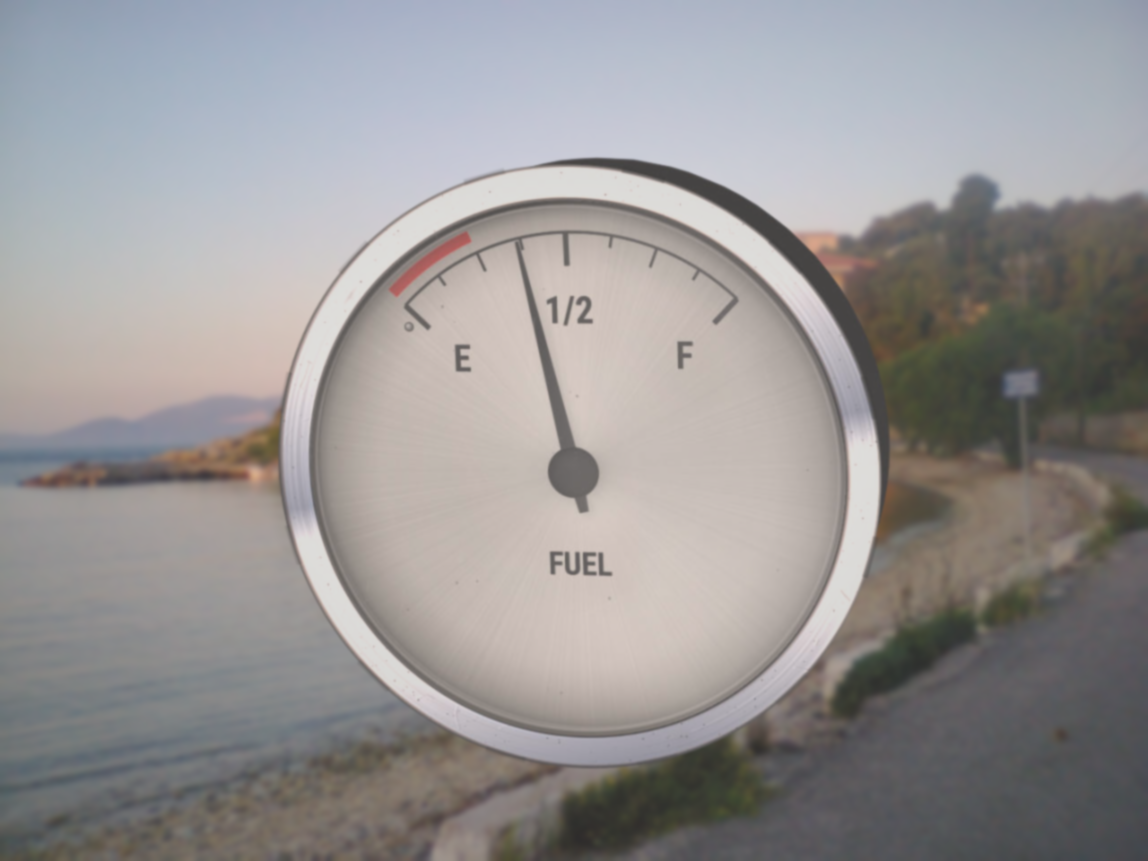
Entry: 0.375
